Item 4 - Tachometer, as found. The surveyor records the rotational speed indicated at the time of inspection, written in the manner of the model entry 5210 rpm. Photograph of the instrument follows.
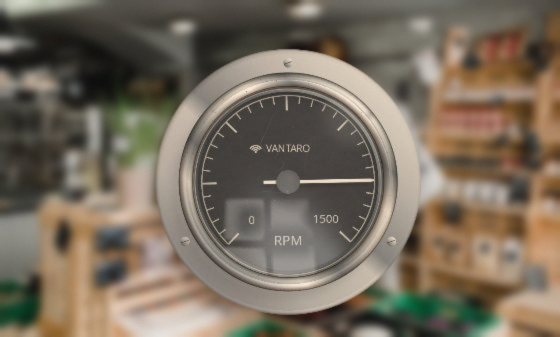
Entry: 1250 rpm
